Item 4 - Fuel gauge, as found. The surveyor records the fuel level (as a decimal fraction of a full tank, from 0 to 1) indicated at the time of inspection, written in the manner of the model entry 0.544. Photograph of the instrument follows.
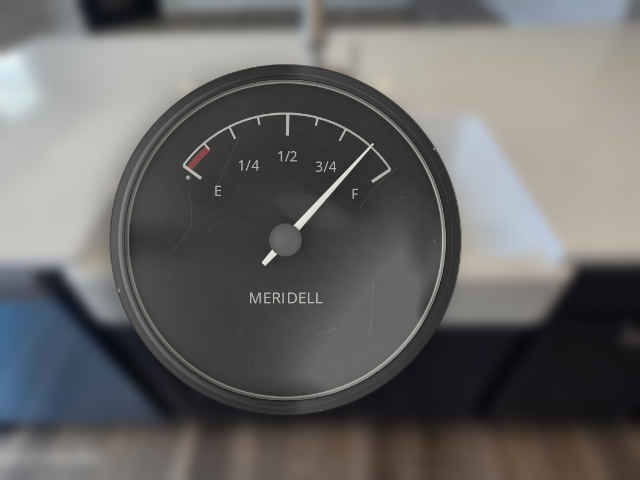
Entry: 0.875
